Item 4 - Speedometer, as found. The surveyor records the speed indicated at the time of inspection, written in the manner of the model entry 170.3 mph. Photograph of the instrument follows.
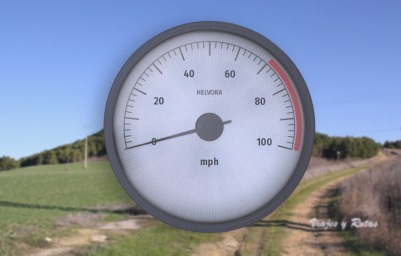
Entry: 0 mph
